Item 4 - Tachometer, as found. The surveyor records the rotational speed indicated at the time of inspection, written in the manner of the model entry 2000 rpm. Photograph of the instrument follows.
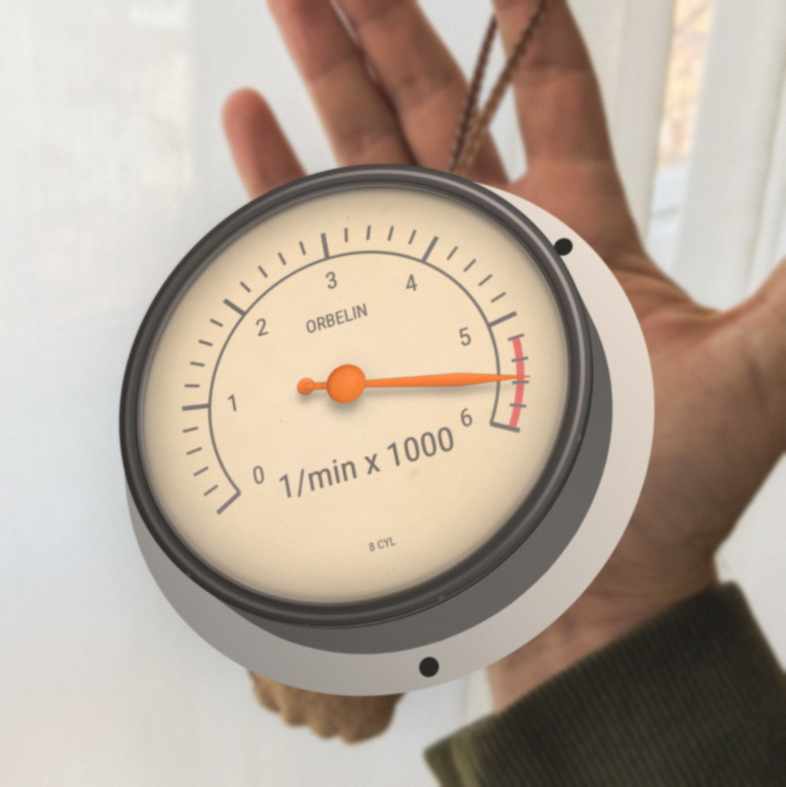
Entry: 5600 rpm
